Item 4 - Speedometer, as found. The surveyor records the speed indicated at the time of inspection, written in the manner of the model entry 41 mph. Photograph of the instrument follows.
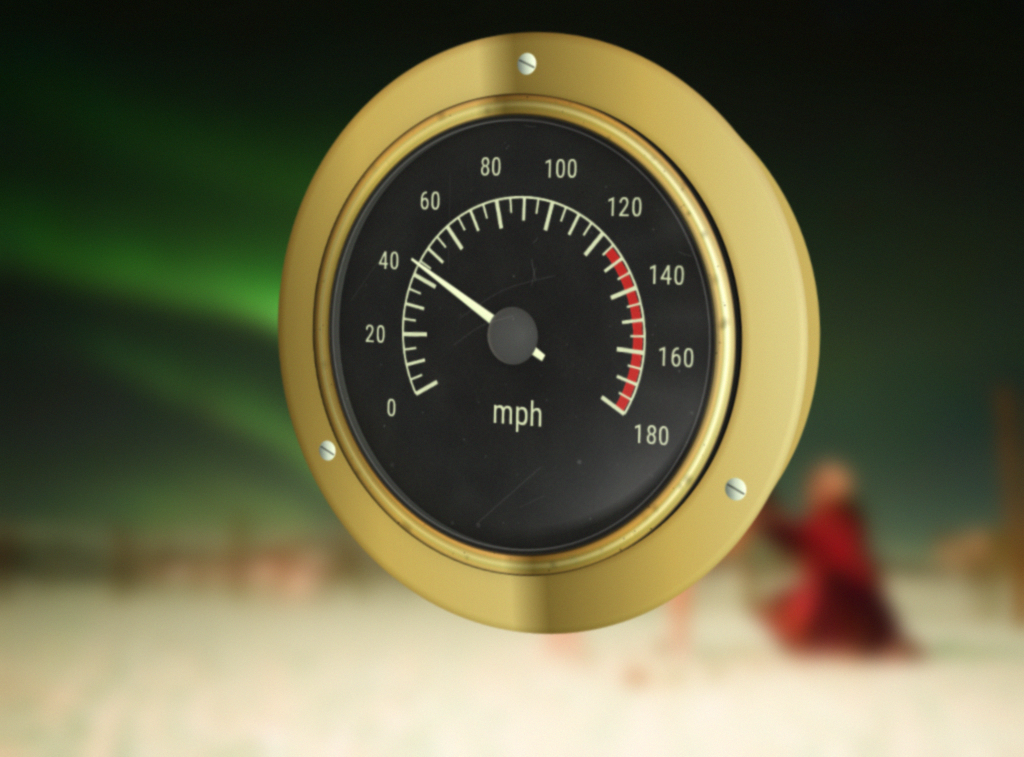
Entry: 45 mph
